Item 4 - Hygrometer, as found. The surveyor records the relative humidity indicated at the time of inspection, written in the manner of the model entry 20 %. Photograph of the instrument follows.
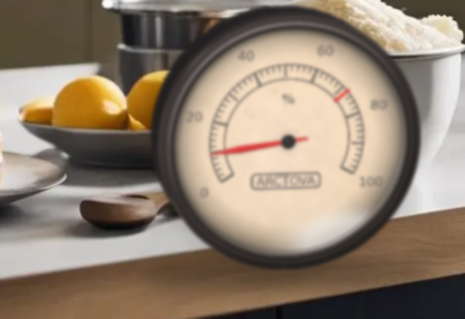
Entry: 10 %
